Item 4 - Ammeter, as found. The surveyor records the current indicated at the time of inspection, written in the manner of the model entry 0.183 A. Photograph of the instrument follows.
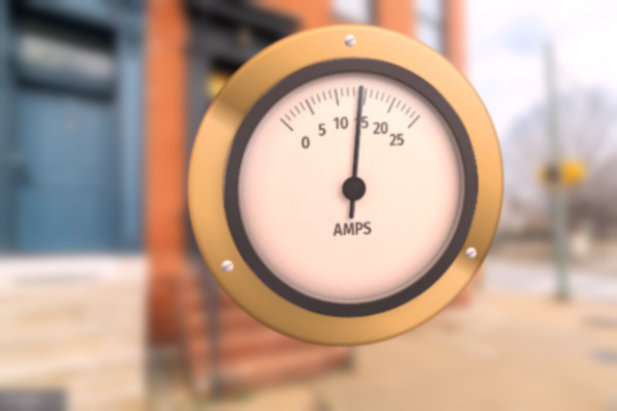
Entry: 14 A
